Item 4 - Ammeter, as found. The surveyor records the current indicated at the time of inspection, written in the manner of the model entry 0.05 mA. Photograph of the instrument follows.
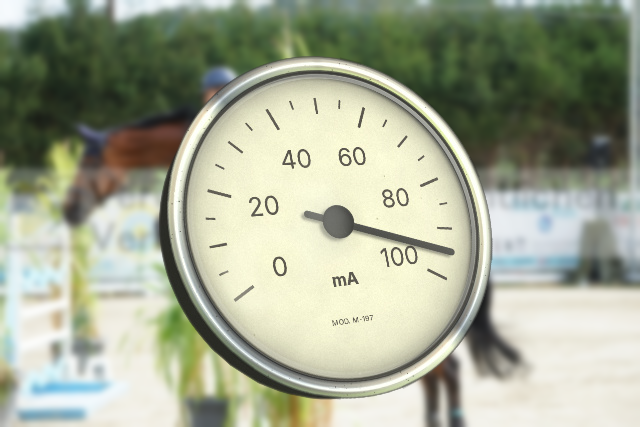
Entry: 95 mA
